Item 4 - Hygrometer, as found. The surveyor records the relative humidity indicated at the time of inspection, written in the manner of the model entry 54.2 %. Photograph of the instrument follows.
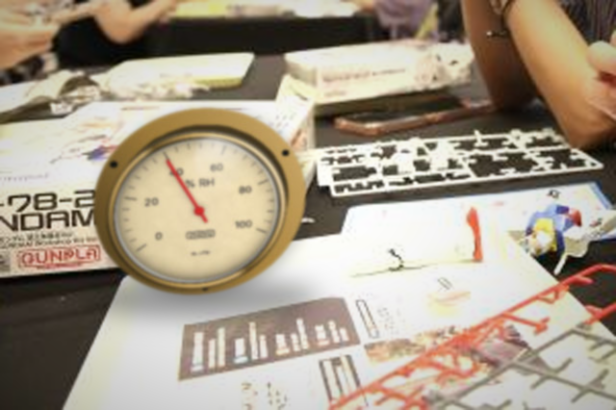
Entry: 40 %
